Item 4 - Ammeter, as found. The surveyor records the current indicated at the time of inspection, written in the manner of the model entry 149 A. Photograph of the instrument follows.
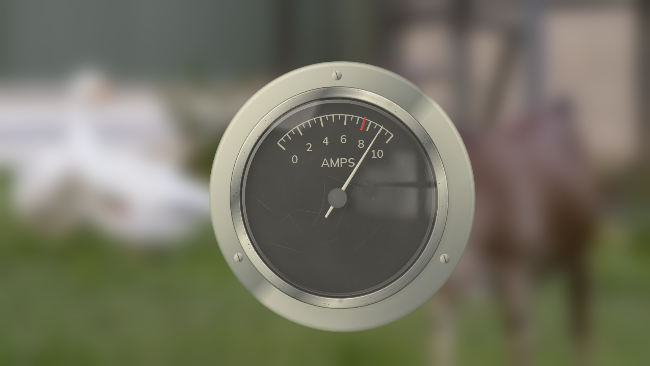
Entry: 9 A
